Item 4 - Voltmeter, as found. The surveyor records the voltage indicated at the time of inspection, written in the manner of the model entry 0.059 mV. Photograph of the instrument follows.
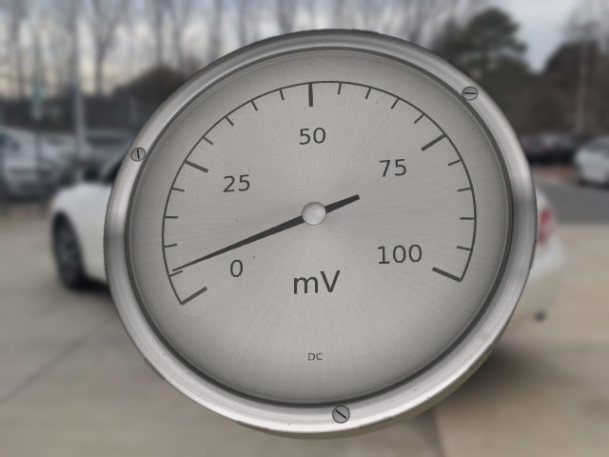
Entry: 5 mV
